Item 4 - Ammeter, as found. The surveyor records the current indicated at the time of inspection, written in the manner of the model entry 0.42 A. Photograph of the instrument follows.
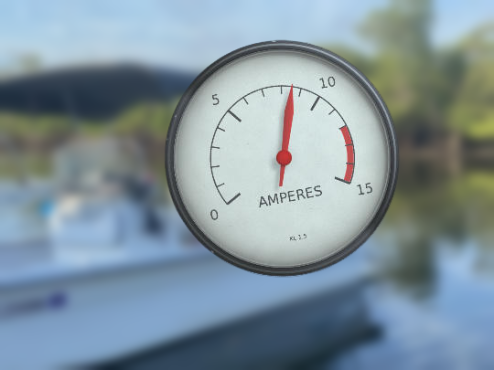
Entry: 8.5 A
